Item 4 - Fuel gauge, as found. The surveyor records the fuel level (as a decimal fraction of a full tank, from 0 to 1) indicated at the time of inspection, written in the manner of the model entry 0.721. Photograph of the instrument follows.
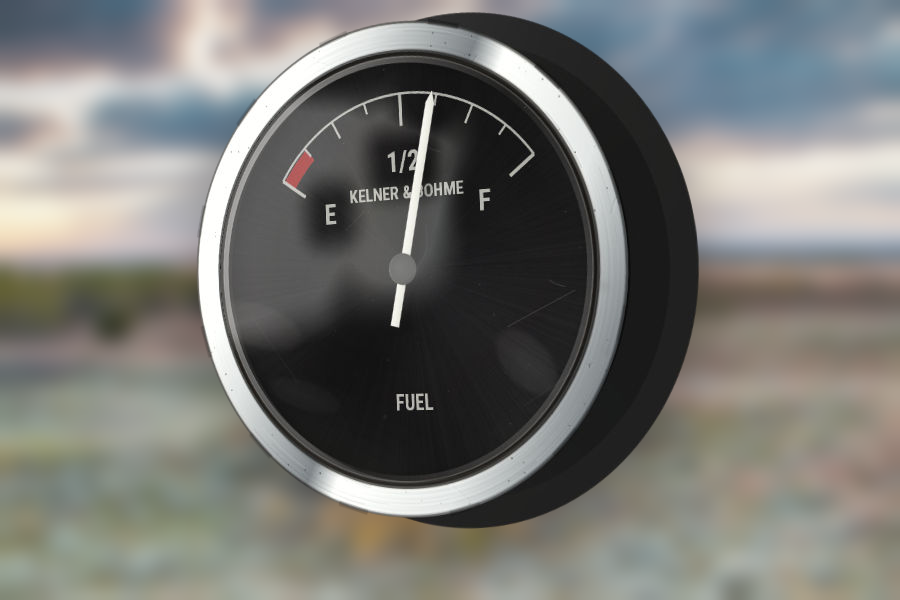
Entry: 0.625
